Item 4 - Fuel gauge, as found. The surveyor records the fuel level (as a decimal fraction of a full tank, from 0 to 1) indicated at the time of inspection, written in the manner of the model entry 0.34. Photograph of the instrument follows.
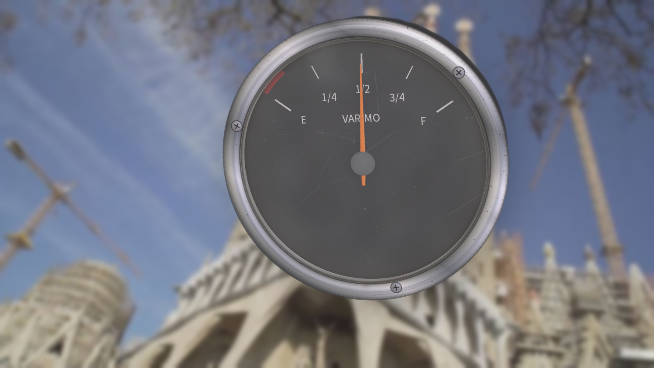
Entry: 0.5
